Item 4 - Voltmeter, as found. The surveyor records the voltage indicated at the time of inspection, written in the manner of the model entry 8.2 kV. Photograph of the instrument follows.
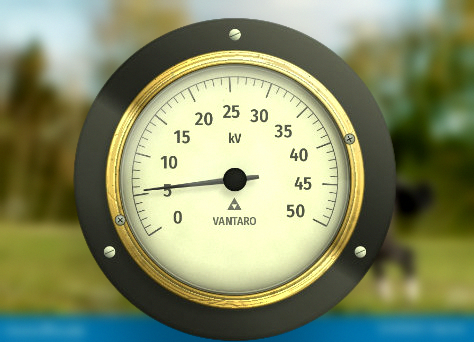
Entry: 5.5 kV
